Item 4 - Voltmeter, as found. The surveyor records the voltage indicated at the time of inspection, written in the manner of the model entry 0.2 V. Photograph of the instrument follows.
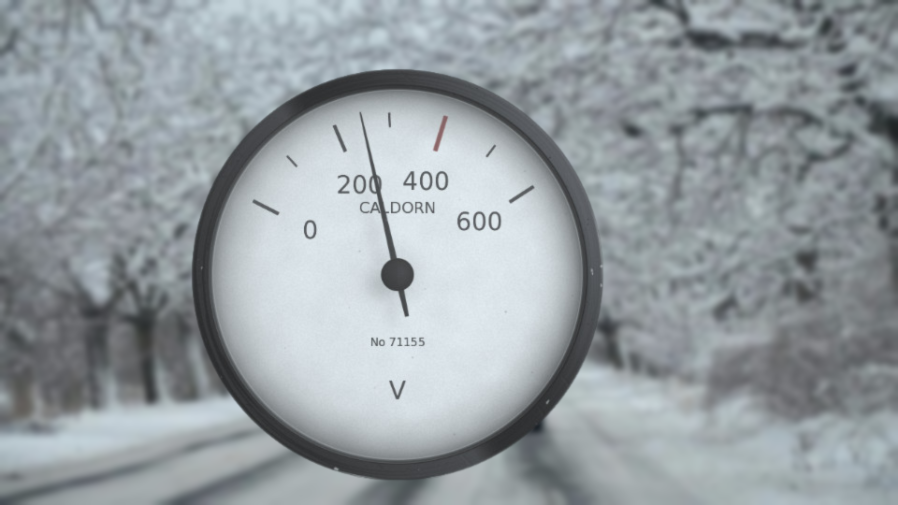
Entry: 250 V
